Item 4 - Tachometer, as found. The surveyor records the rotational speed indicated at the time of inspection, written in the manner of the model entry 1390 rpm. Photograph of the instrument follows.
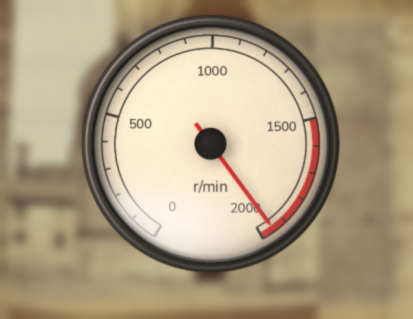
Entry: 1950 rpm
